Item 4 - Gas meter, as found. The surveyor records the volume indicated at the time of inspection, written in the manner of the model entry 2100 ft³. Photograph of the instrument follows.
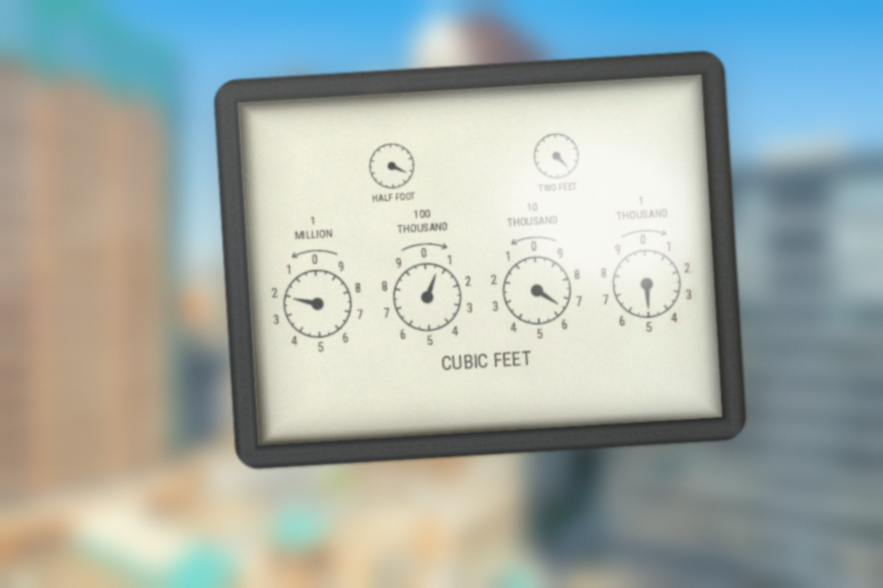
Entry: 206500 ft³
